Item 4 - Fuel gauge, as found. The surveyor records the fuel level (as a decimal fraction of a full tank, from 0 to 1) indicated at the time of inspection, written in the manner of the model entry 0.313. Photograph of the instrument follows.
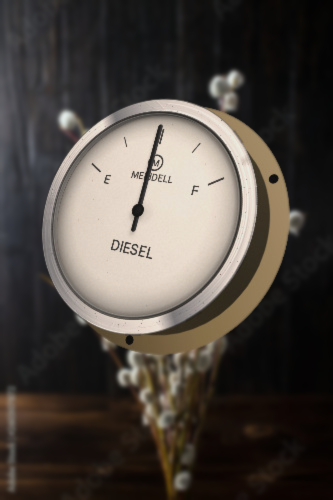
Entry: 0.5
